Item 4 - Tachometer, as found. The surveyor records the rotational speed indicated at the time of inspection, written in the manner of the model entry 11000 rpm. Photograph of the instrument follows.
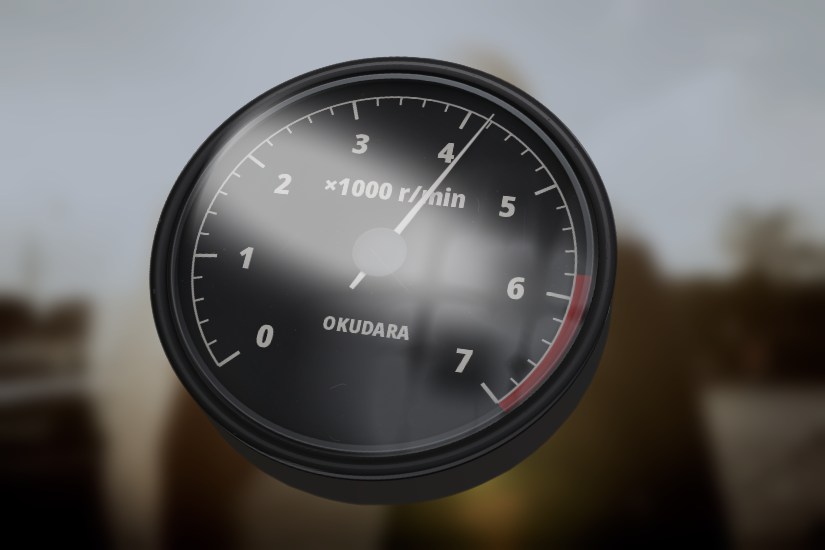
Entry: 4200 rpm
